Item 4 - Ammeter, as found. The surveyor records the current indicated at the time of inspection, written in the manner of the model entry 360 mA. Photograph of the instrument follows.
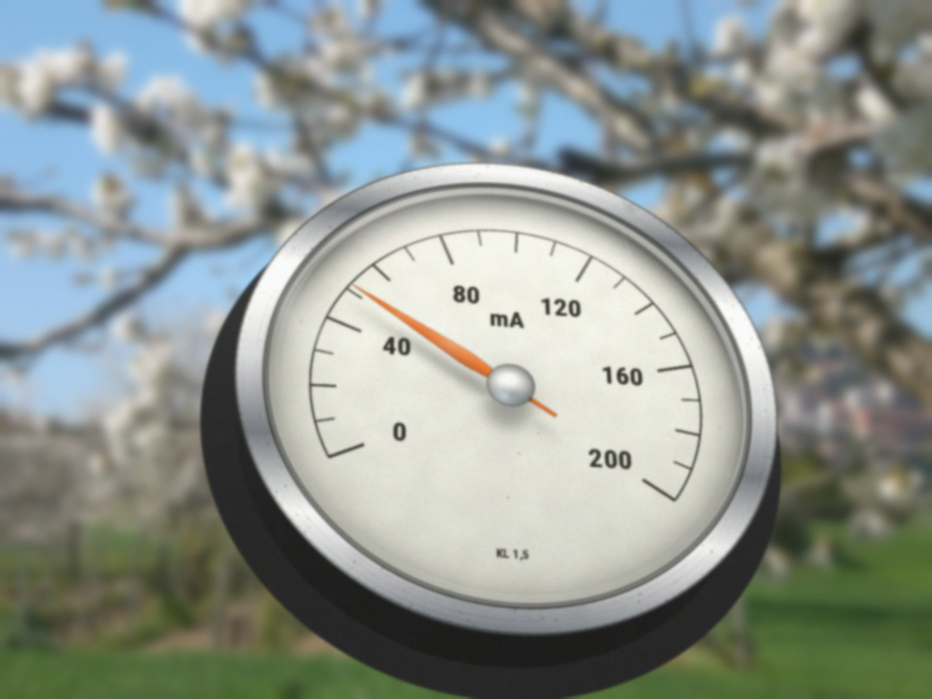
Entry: 50 mA
